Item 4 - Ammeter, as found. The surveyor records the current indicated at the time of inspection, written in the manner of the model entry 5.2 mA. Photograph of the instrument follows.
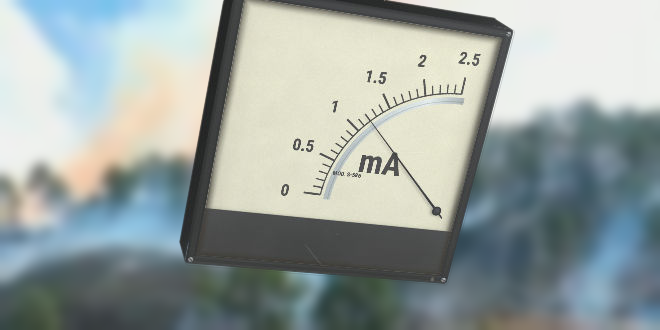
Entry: 1.2 mA
